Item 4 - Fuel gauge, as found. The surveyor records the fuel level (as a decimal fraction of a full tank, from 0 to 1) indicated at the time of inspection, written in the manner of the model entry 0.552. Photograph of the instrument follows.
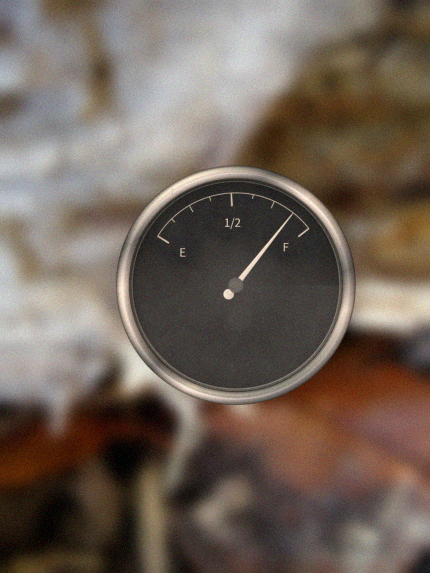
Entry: 0.875
